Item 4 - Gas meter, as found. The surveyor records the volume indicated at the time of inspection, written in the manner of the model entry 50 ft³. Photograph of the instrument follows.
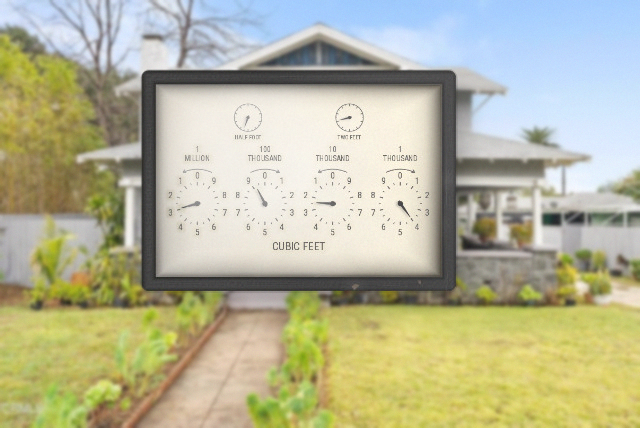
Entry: 292400 ft³
